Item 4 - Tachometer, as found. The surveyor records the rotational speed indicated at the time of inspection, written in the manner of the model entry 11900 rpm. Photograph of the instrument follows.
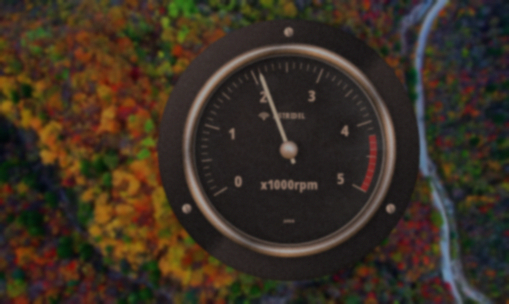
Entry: 2100 rpm
